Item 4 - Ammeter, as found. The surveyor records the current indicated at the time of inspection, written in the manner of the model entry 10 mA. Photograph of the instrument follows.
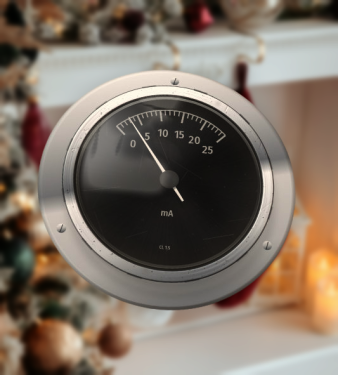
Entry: 3 mA
